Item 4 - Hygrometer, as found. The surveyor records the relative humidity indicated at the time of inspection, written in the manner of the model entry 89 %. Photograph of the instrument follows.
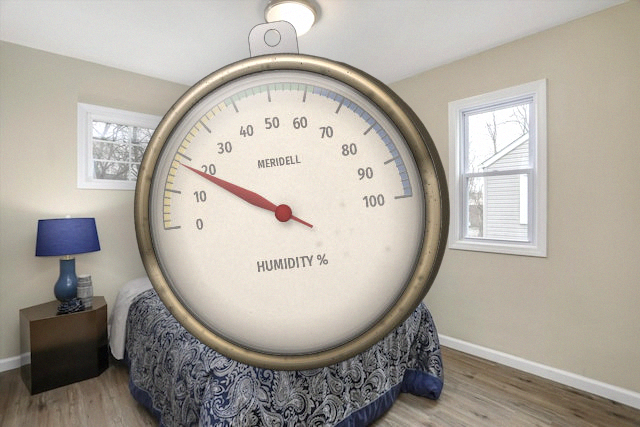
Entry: 18 %
